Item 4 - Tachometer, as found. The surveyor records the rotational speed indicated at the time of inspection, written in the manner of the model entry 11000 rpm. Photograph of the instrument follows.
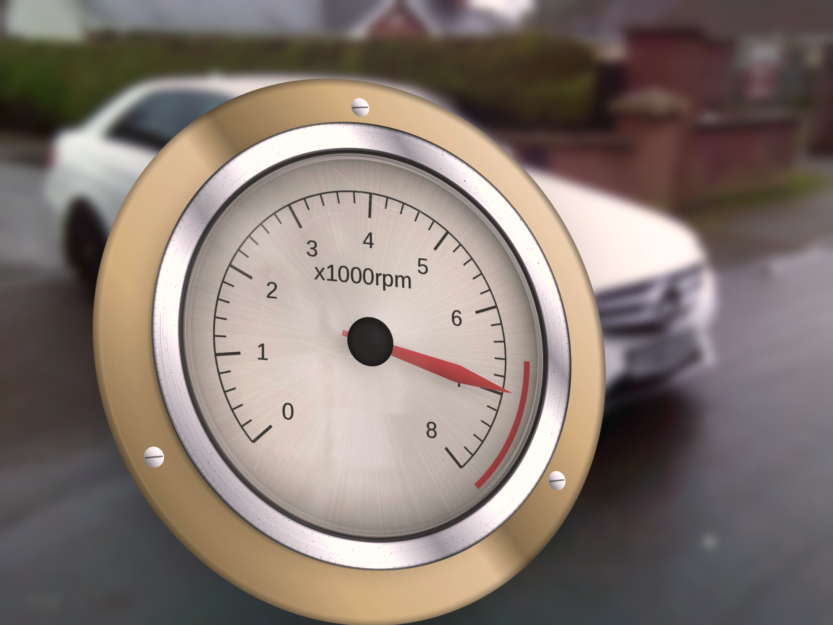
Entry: 7000 rpm
